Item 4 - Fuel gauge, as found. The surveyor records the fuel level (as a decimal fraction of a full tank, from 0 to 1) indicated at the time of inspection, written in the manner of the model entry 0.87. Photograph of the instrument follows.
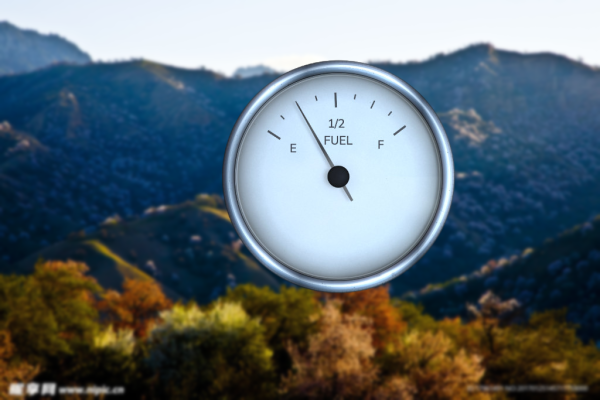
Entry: 0.25
